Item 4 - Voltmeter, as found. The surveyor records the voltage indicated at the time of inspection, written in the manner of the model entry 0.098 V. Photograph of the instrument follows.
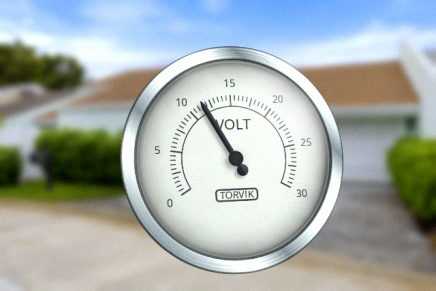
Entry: 11.5 V
